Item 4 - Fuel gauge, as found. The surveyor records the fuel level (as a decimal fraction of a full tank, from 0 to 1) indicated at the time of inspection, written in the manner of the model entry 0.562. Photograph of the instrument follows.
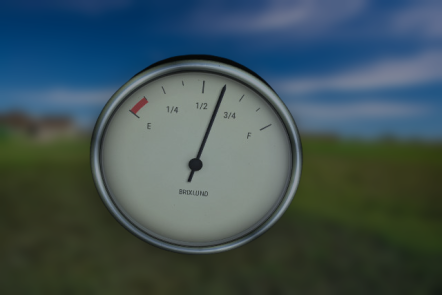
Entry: 0.625
